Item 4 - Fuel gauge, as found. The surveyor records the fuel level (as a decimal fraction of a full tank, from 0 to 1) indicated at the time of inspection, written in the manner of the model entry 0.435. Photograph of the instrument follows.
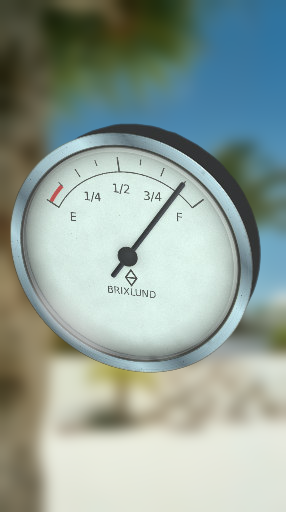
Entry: 0.875
